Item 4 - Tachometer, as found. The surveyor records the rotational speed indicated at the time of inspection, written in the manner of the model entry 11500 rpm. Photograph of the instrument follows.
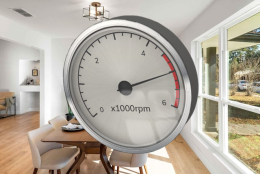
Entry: 5000 rpm
